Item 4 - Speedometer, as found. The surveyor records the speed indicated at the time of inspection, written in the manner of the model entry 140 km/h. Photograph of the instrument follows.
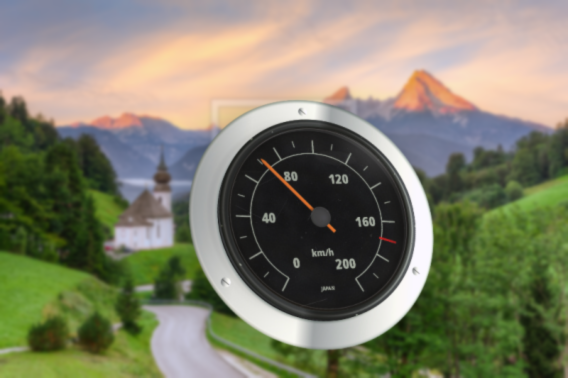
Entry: 70 km/h
